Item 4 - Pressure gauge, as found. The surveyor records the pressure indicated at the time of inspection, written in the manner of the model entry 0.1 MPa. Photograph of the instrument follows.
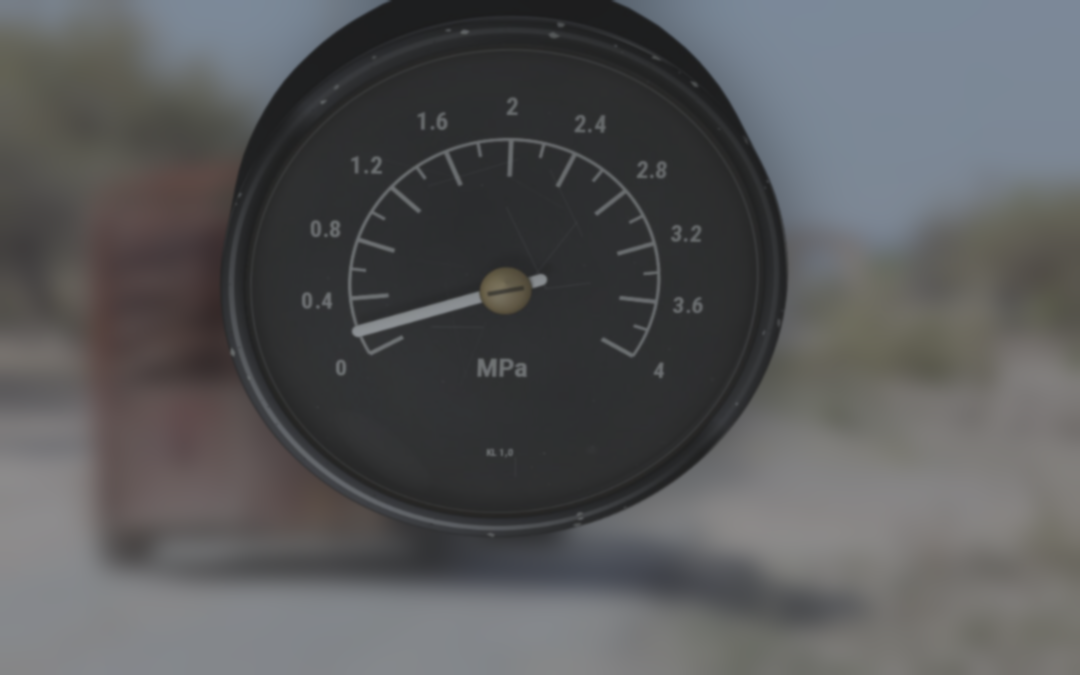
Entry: 0.2 MPa
